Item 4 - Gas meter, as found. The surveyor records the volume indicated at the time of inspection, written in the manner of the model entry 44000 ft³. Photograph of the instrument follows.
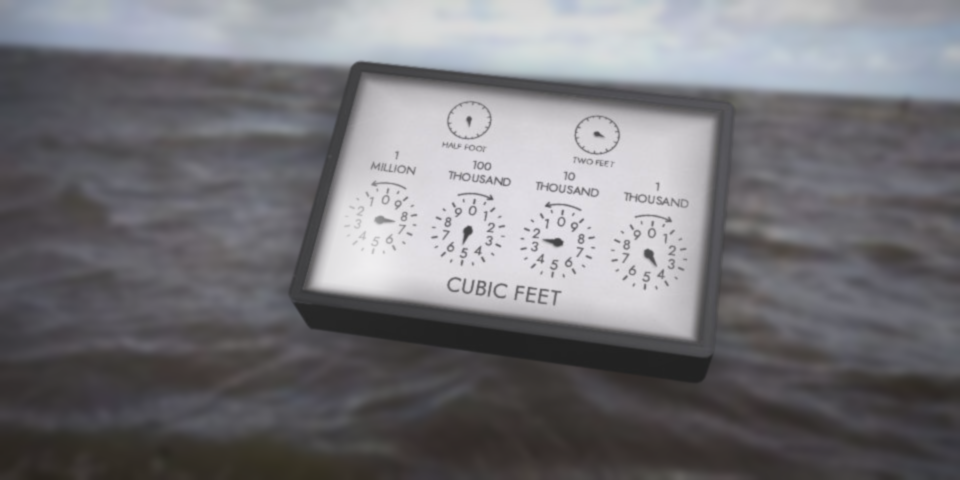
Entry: 752400 ft³
